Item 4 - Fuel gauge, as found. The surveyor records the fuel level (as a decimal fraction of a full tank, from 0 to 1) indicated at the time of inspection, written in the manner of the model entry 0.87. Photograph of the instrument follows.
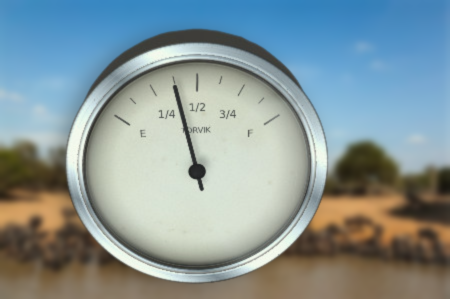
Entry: 0.375
